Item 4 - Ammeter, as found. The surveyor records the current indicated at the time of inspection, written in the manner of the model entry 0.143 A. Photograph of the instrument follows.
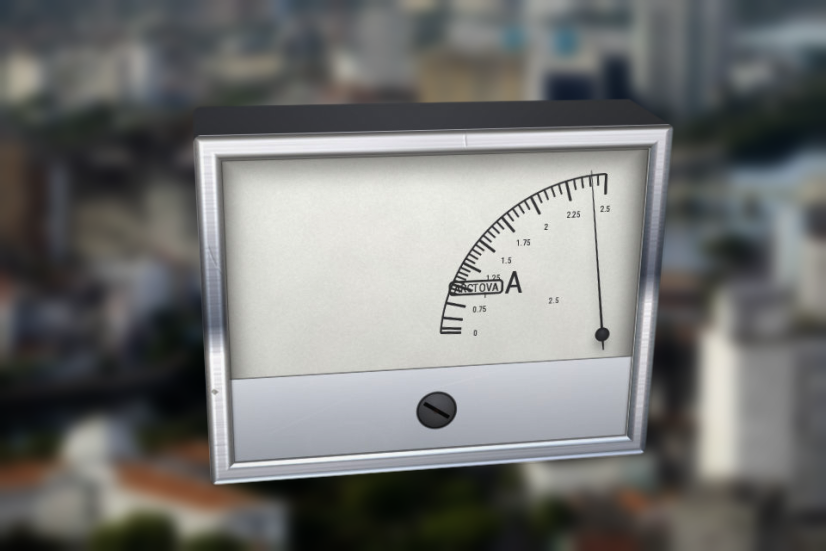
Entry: 2.4 A
